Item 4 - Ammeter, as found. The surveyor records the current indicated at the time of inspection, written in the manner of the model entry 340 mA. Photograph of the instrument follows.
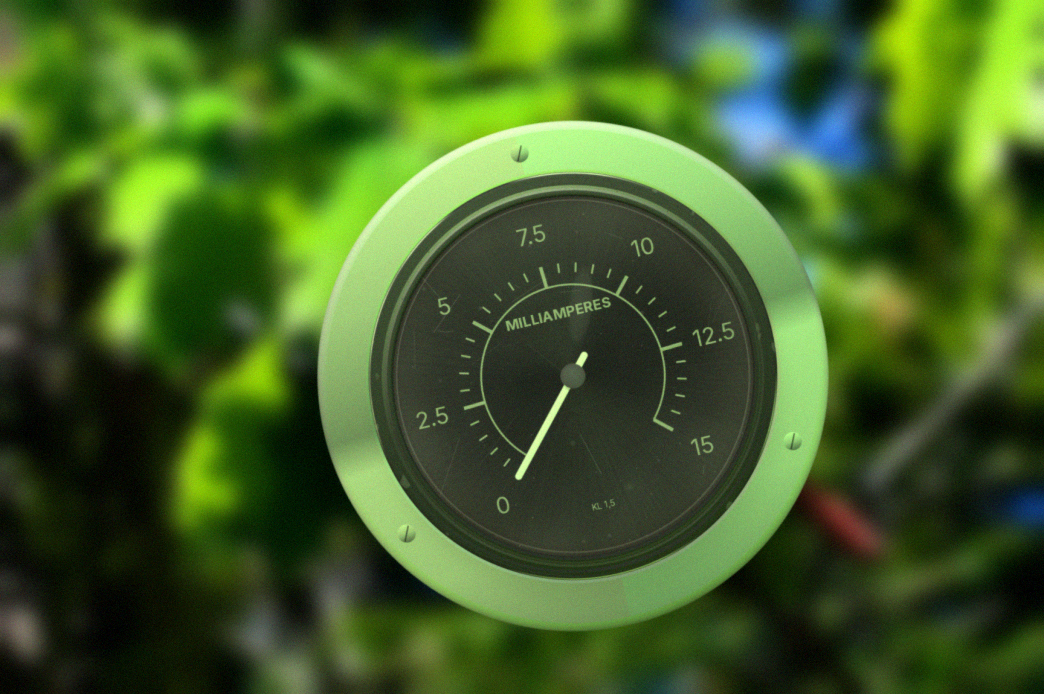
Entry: 0 mA
